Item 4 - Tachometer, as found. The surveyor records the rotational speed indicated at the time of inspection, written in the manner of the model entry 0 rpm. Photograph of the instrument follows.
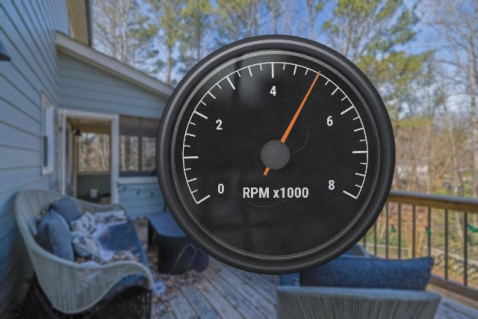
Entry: 5000 rpm
